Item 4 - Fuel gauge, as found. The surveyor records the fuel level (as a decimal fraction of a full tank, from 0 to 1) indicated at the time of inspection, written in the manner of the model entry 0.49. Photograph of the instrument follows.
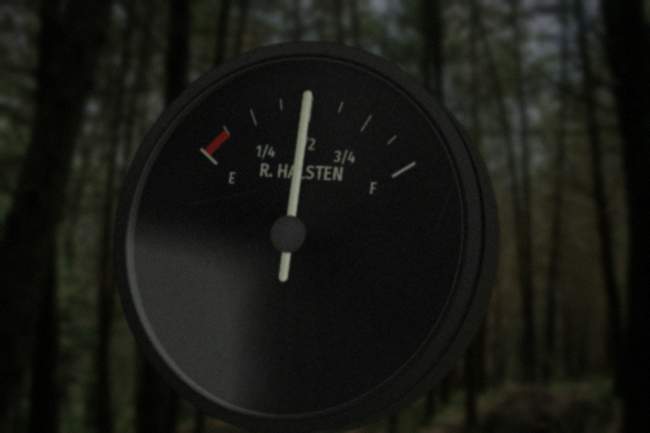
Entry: 0.5
